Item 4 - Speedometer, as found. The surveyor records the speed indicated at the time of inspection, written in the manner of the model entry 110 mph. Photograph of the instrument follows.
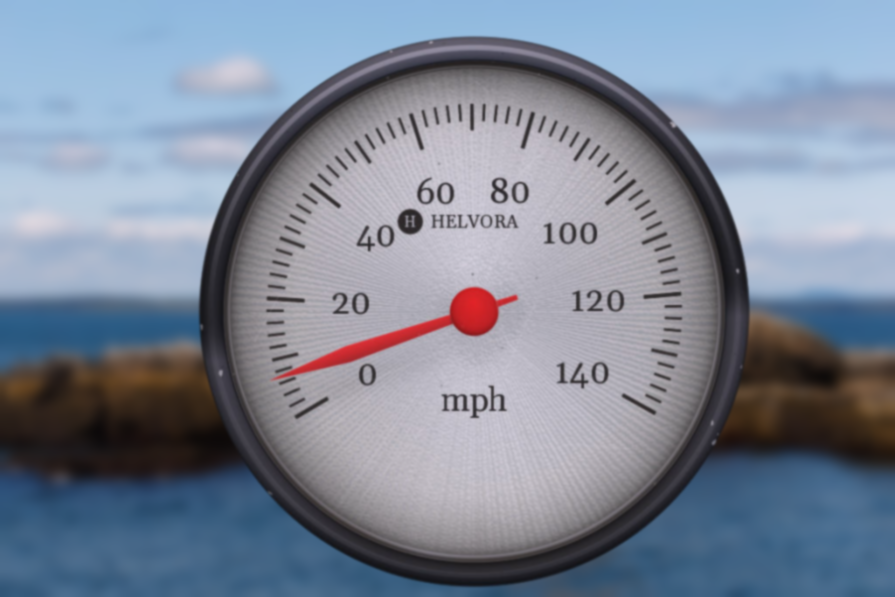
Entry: 7 mph
